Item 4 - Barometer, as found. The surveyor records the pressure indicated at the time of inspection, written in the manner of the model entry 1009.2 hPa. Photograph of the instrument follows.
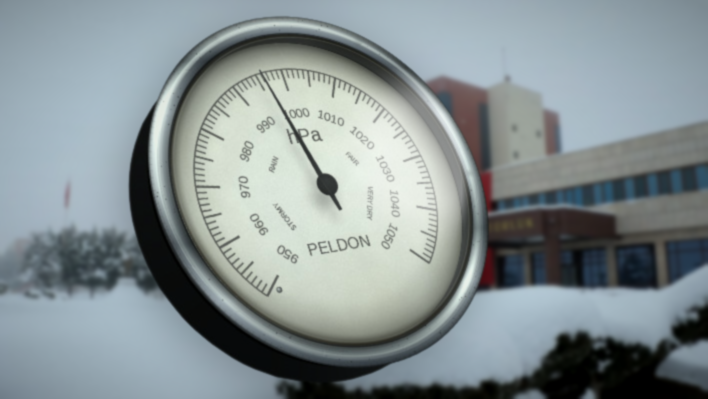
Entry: 995 hPa
